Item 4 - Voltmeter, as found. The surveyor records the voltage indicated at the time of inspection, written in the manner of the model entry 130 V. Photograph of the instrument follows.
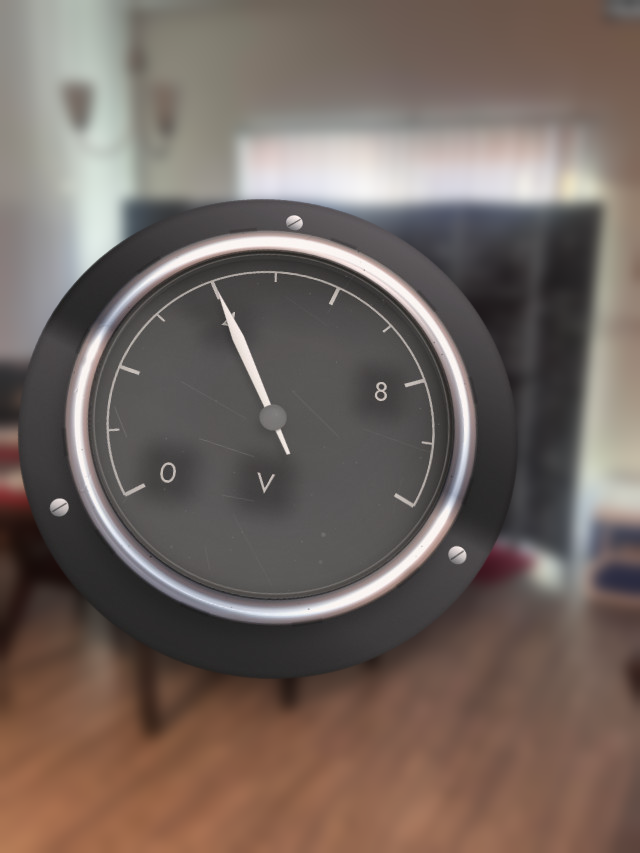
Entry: 4 V
